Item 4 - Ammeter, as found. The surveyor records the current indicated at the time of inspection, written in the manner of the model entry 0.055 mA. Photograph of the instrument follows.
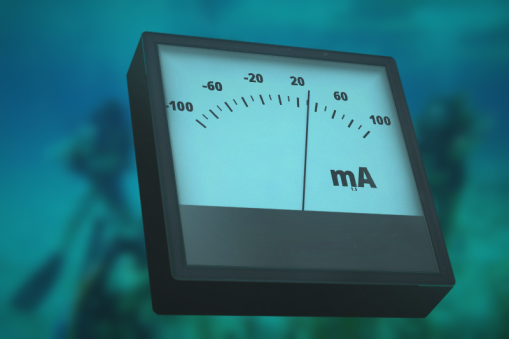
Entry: 30 mA
